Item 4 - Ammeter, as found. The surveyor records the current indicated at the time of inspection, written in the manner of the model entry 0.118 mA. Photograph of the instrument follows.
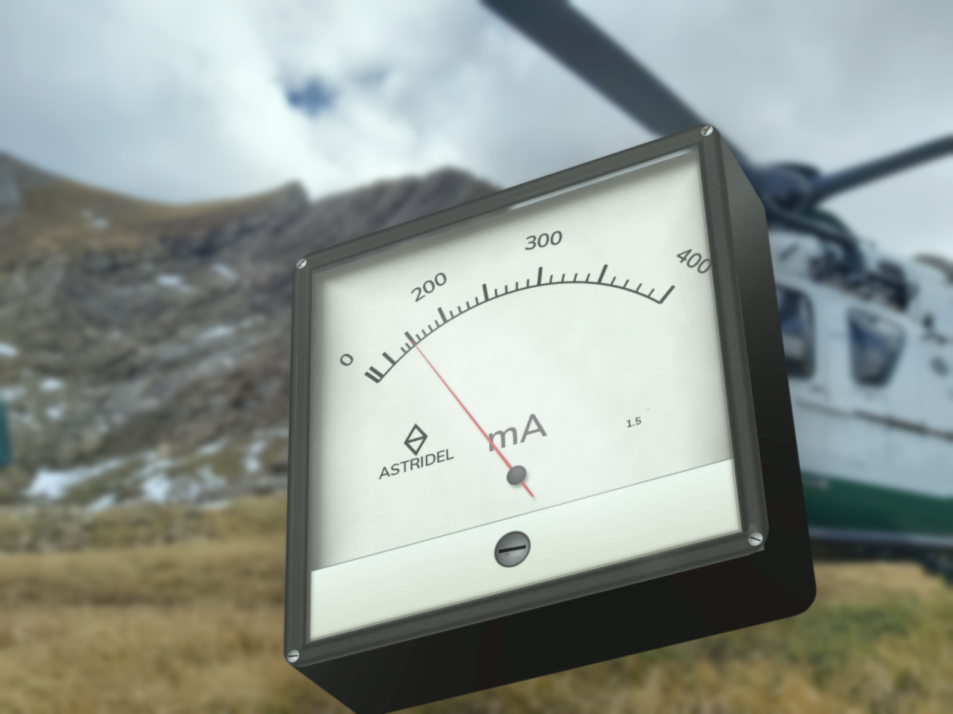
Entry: 150 mA
